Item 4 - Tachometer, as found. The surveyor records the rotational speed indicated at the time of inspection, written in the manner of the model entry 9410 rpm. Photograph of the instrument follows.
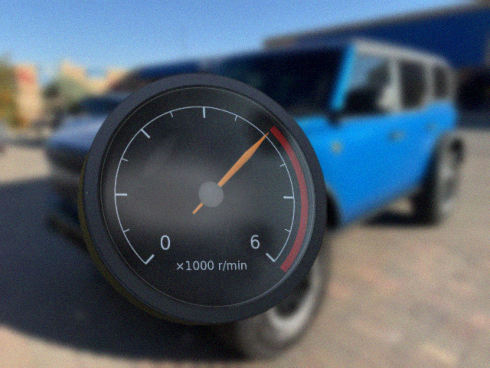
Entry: 4000 rpm
